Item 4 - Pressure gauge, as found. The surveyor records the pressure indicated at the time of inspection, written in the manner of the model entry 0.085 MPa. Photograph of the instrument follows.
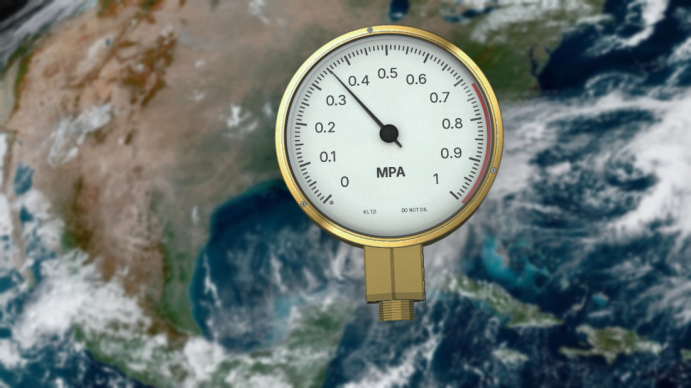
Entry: 0.35 MPa
